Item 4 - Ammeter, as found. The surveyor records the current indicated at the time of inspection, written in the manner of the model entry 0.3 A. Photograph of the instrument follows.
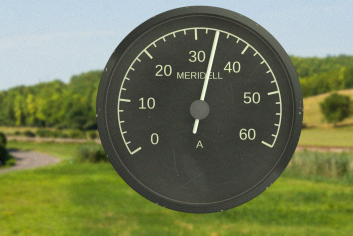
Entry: 34 A
